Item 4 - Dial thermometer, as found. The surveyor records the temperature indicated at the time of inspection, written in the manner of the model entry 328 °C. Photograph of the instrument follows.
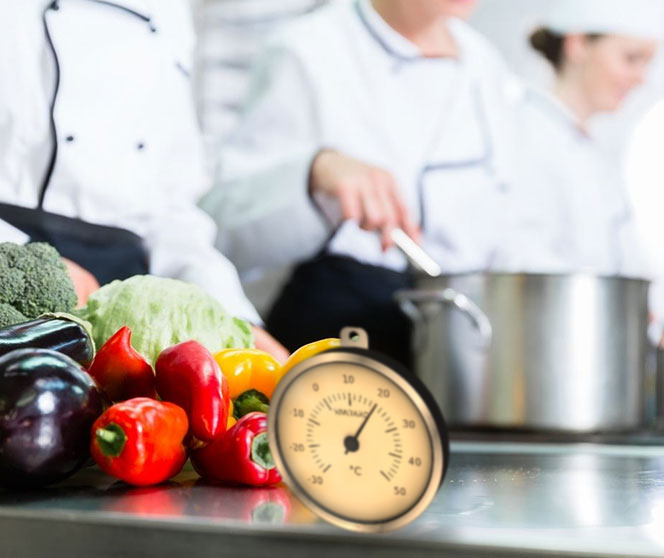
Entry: 20 °C
